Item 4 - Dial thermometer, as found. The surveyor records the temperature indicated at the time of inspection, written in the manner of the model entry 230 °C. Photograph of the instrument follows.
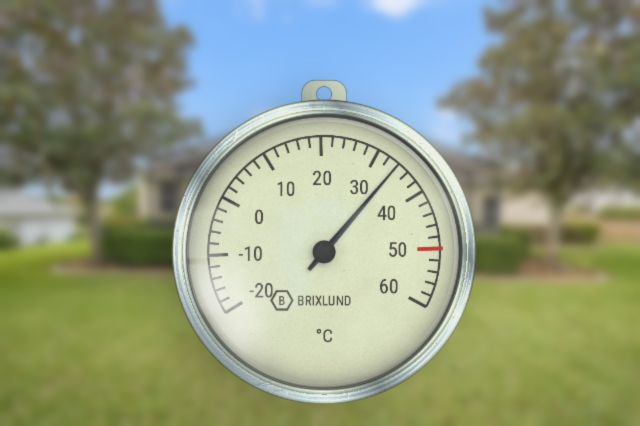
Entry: 34 °C
